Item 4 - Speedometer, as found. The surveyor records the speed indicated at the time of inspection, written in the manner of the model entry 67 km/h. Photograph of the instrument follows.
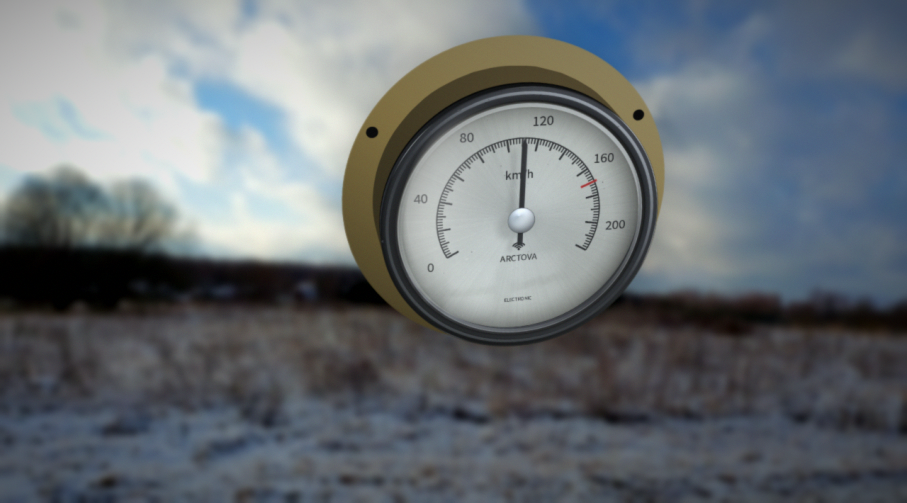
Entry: 110 km/h
